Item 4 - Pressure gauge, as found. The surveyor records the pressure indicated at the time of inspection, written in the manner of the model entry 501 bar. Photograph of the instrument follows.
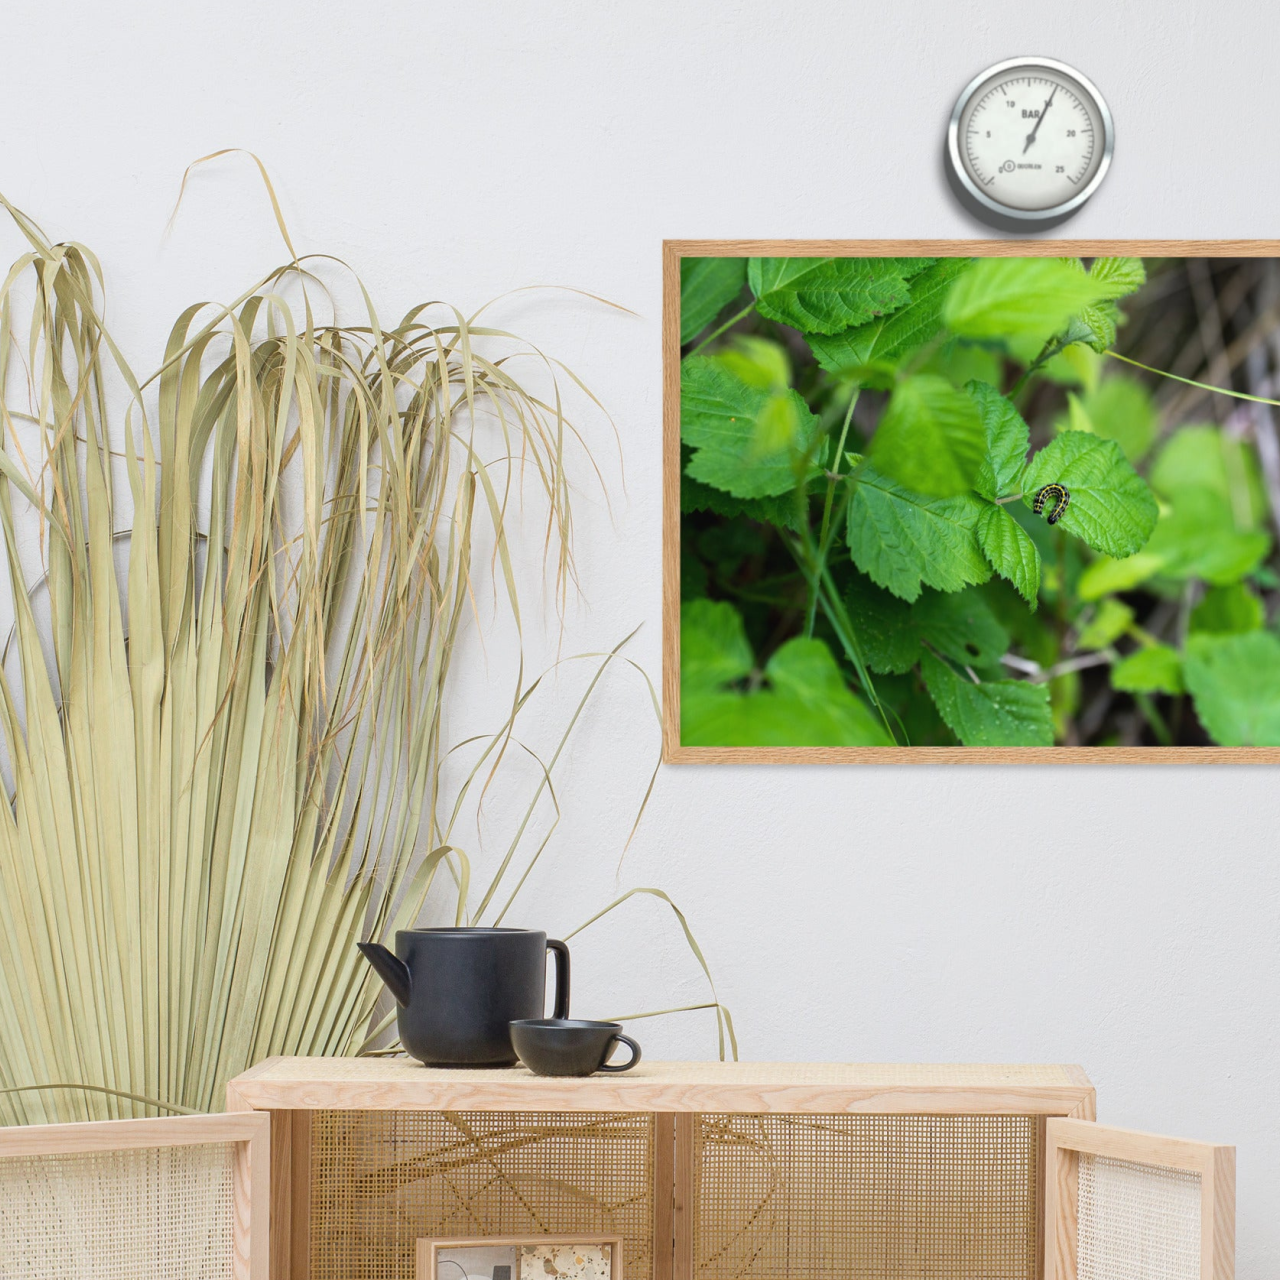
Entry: 15 bar
